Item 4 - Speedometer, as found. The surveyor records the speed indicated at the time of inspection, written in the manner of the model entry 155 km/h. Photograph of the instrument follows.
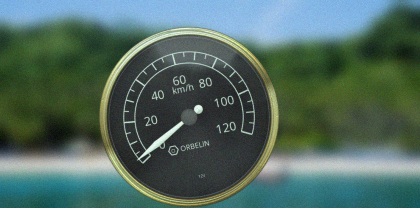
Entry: 2.5 km/h
